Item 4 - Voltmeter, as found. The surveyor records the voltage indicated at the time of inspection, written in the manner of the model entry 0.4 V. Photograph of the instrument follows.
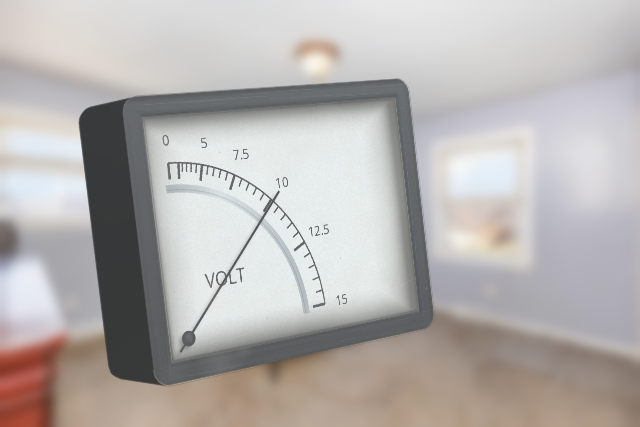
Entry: 10 V
